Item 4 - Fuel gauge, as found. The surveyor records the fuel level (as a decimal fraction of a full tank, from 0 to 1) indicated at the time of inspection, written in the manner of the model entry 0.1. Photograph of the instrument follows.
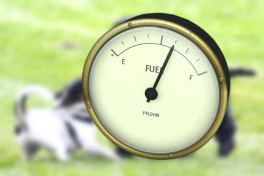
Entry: 0.625
